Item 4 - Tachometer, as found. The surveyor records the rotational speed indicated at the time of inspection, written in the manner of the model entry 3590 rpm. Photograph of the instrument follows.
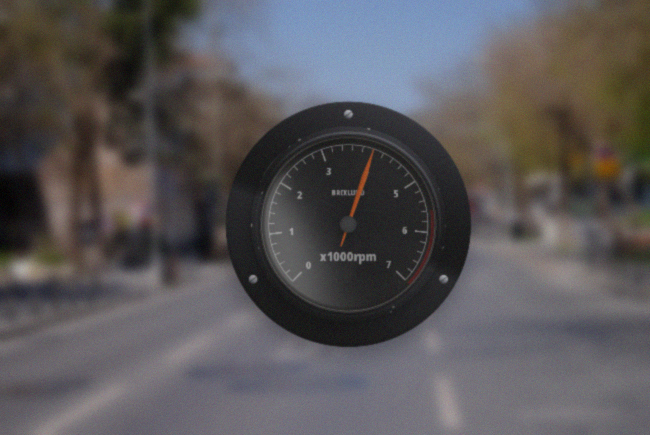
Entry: 4000 rpm
